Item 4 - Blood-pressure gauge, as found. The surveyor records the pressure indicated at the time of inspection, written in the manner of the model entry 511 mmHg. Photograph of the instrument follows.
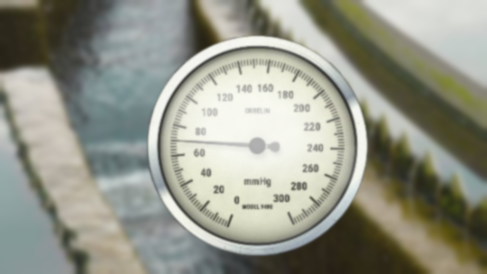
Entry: 70 mmHg
